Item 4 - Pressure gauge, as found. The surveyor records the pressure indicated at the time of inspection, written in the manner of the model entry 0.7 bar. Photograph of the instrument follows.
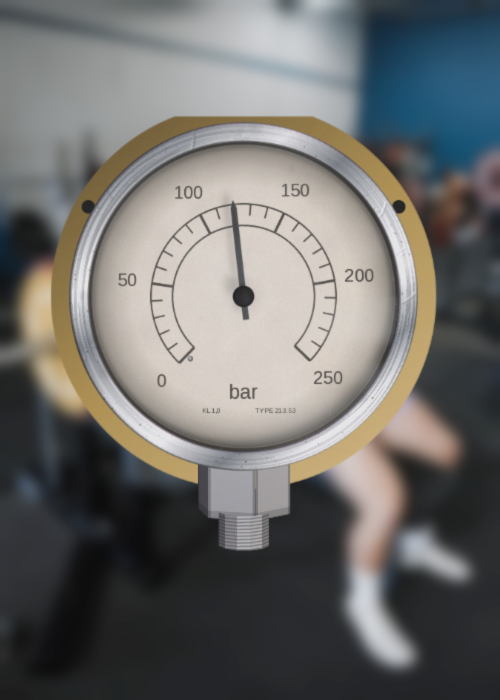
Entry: 120 bar
